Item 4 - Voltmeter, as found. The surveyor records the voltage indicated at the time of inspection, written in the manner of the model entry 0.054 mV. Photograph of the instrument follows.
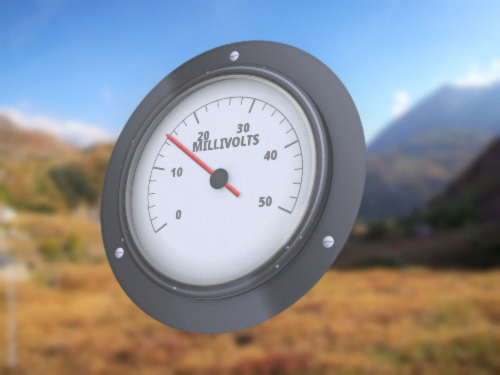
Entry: 15 mV
